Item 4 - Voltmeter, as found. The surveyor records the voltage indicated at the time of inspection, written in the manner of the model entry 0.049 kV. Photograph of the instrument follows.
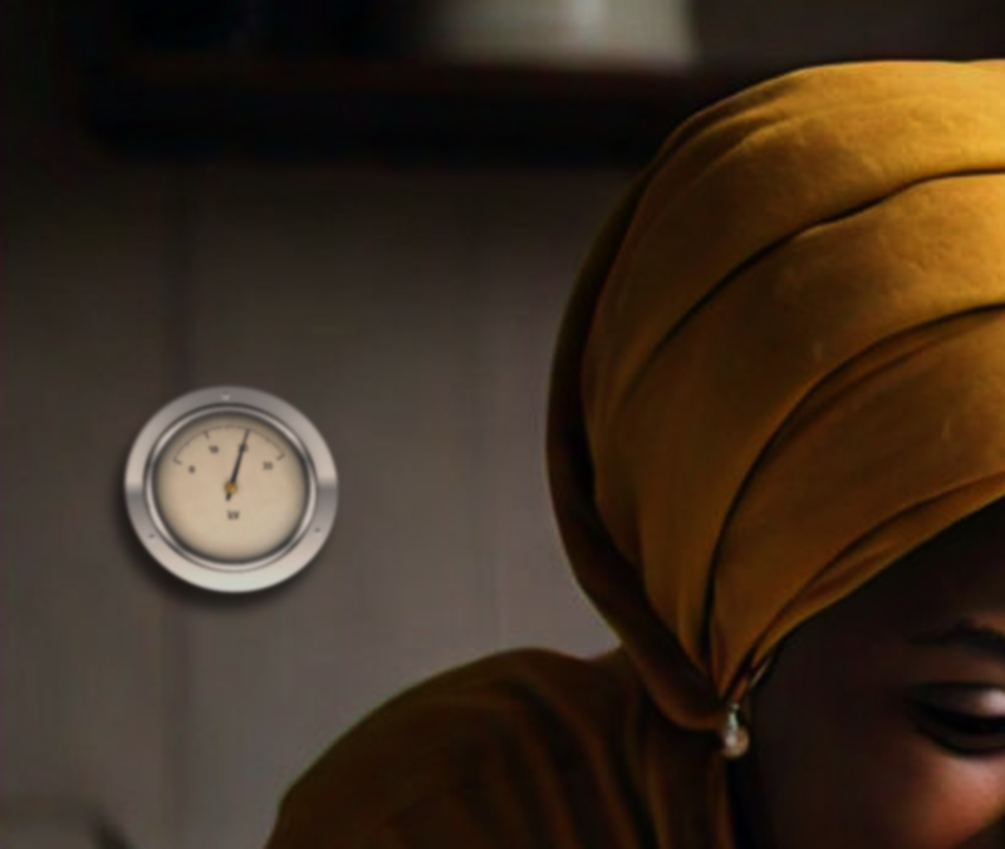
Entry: 20 kV
